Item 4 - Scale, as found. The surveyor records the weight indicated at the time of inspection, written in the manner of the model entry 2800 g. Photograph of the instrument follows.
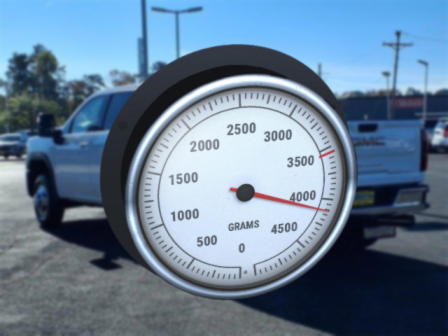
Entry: 4100 g
